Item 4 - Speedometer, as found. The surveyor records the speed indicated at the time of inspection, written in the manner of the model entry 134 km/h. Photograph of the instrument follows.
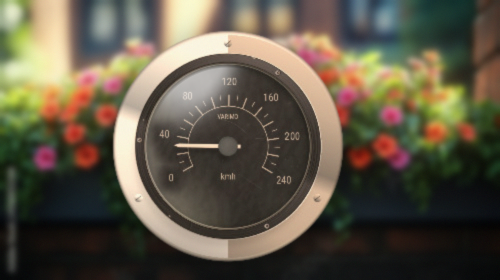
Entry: 30 km/h
